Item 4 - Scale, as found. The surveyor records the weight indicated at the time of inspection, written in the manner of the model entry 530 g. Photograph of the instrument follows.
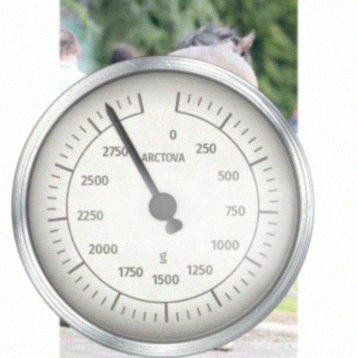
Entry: 2850 g
